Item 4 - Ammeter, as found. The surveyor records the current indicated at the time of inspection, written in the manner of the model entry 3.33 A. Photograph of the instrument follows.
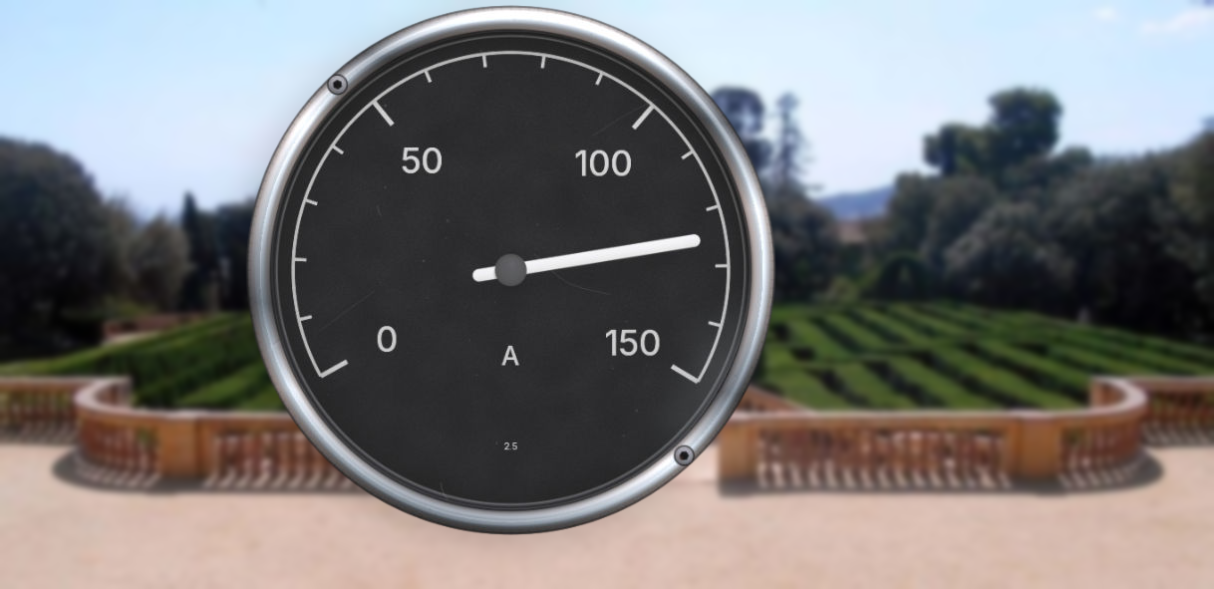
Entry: 125 A
